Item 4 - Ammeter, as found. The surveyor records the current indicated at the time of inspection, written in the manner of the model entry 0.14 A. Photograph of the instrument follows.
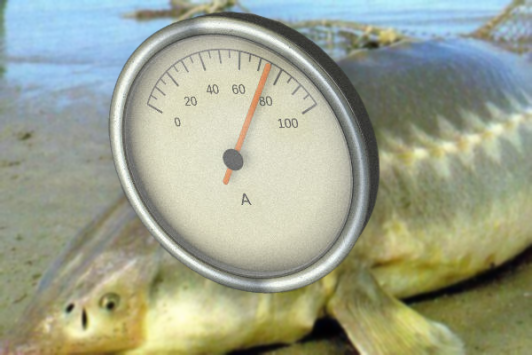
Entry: 75 A
